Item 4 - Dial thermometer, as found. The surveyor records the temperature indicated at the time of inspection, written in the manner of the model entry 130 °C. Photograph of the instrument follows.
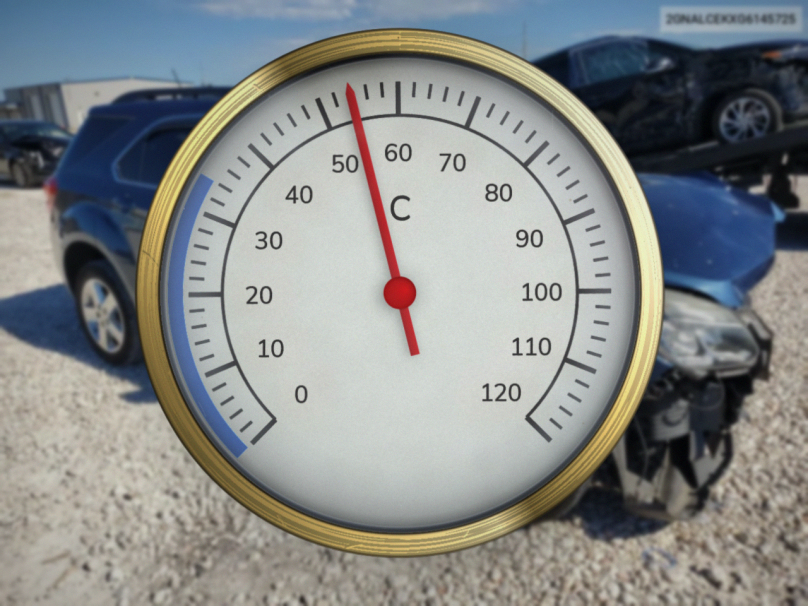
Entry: 54 °C
